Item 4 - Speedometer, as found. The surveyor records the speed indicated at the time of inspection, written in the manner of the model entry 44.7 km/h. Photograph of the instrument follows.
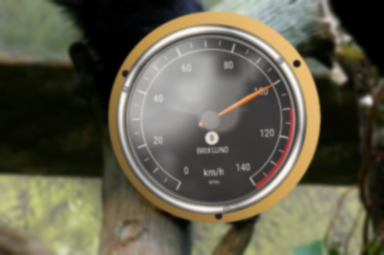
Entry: 100 km/h
